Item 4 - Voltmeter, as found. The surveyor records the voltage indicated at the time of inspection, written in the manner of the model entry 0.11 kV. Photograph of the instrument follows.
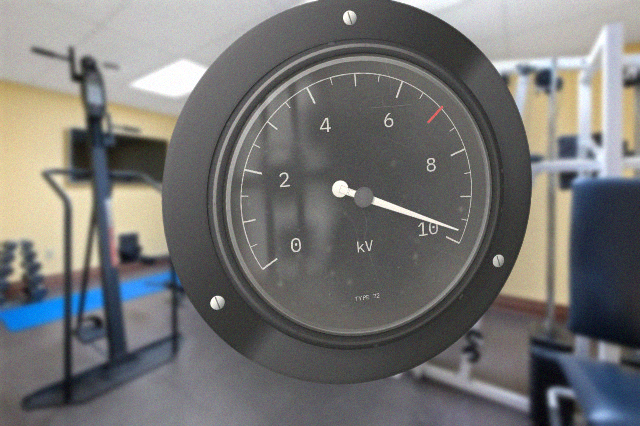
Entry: 9.75 kV
